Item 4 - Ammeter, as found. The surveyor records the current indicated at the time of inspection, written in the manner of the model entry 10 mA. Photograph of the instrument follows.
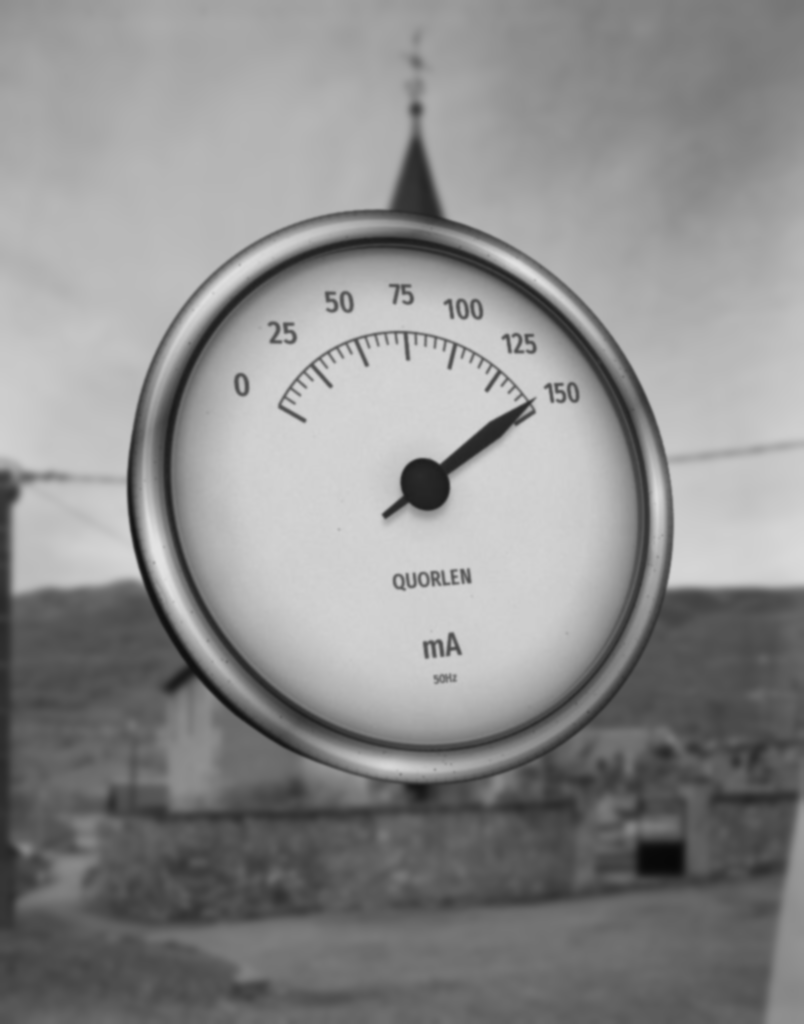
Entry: 145 mA
